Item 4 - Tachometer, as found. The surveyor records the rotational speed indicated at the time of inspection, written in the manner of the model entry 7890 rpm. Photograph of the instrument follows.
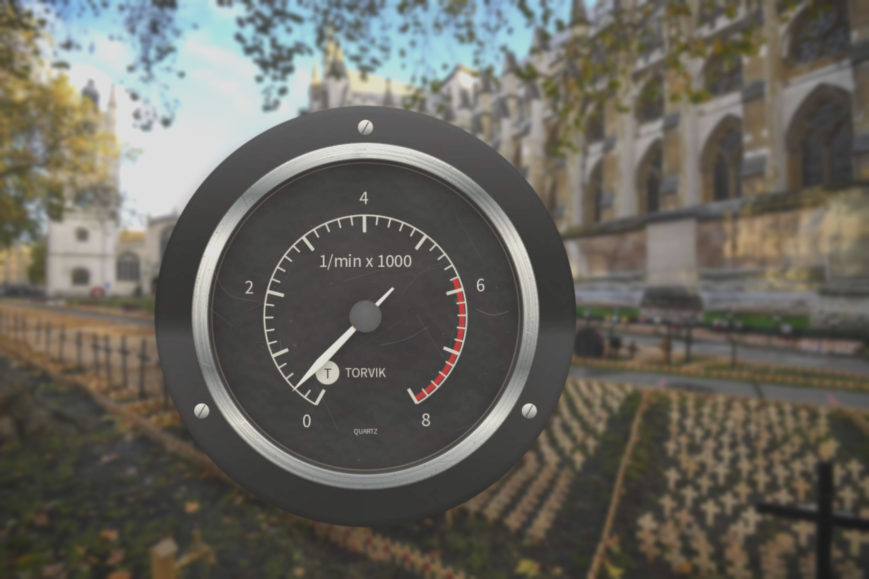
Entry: 400 rpm
